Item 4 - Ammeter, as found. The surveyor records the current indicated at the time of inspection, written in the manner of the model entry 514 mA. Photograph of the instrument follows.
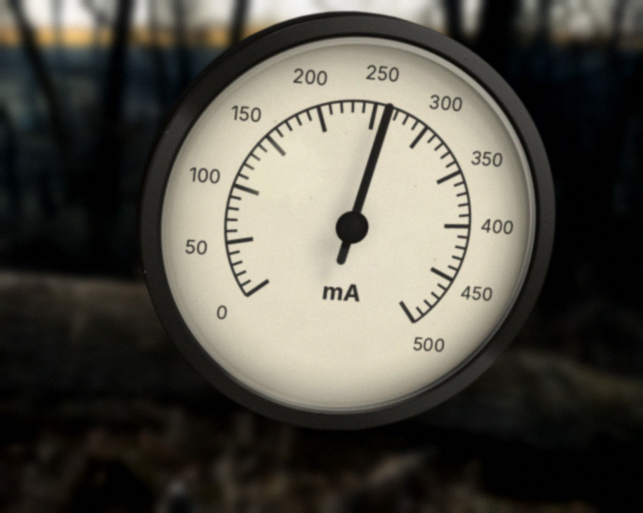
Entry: 260 mA
